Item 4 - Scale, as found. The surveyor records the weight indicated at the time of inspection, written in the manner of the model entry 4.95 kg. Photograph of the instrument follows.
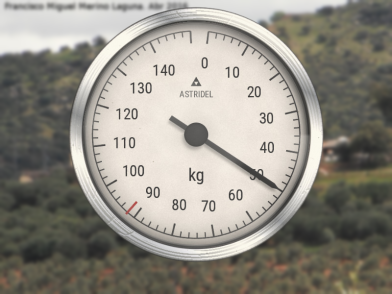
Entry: 50 kg
